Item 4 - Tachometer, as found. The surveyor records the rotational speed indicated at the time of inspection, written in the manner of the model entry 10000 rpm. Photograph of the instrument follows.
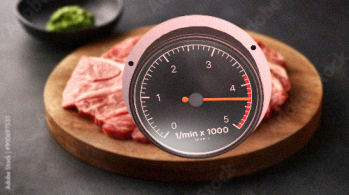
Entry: 4300 rpm
